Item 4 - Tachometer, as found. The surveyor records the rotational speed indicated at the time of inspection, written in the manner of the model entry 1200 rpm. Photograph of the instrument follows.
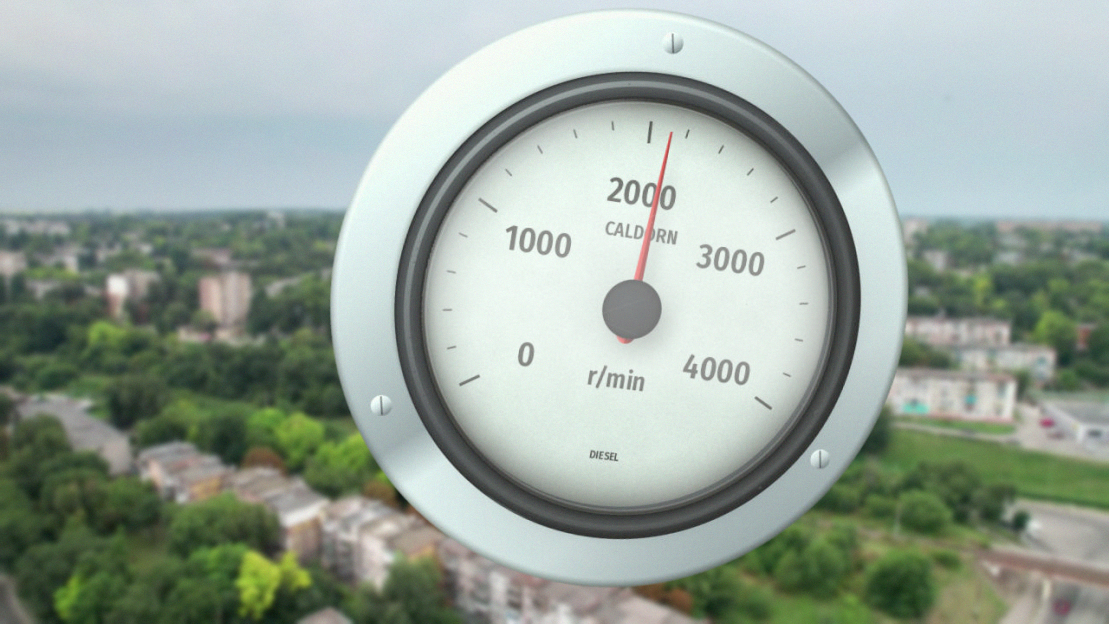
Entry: 2100 rpm
